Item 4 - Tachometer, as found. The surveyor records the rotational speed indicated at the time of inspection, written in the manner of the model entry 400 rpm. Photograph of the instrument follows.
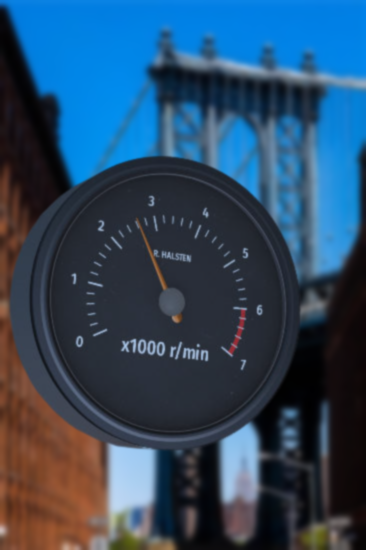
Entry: 2600 rpm
